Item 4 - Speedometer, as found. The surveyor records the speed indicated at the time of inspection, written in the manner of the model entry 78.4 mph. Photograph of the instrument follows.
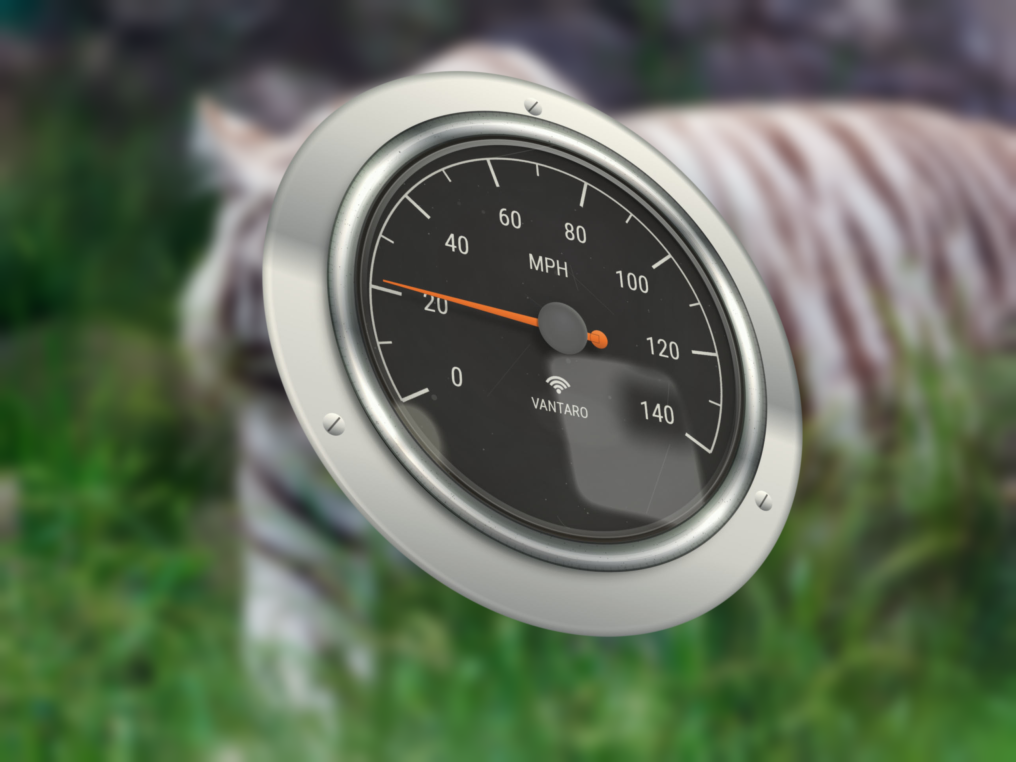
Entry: 20 mph
